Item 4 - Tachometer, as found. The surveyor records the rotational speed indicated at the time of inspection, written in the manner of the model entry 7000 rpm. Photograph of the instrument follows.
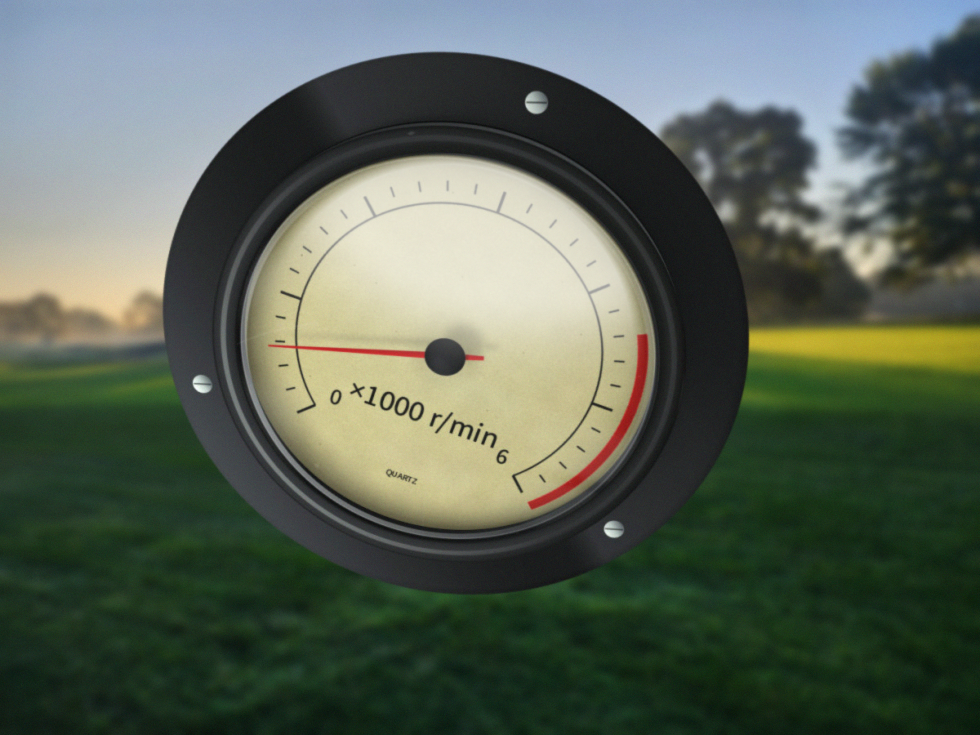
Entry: 600 rpm
